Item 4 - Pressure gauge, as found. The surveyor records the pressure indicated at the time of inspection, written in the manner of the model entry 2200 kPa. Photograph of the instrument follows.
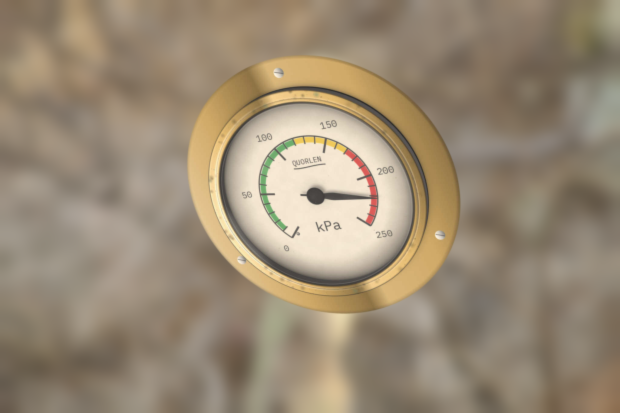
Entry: 220 kPa
